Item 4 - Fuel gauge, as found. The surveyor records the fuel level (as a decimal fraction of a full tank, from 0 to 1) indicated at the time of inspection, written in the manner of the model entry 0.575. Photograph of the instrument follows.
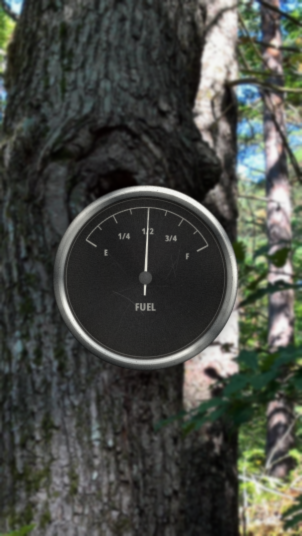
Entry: 0.5
